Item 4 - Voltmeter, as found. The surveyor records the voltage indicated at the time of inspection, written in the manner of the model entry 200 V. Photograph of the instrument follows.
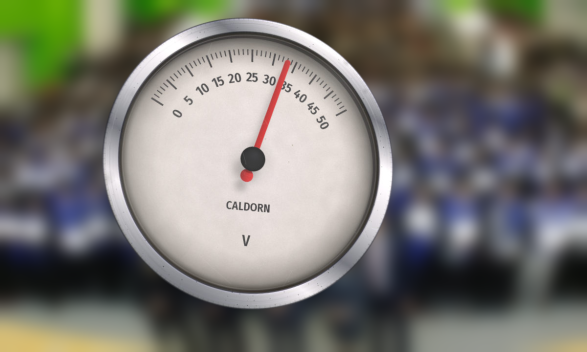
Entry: 33 V
